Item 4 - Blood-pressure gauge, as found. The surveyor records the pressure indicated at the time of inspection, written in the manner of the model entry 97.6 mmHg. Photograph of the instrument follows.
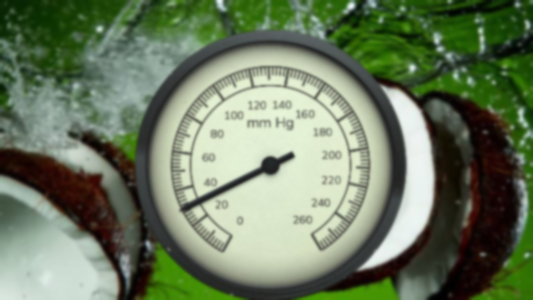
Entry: 30 mmHg
